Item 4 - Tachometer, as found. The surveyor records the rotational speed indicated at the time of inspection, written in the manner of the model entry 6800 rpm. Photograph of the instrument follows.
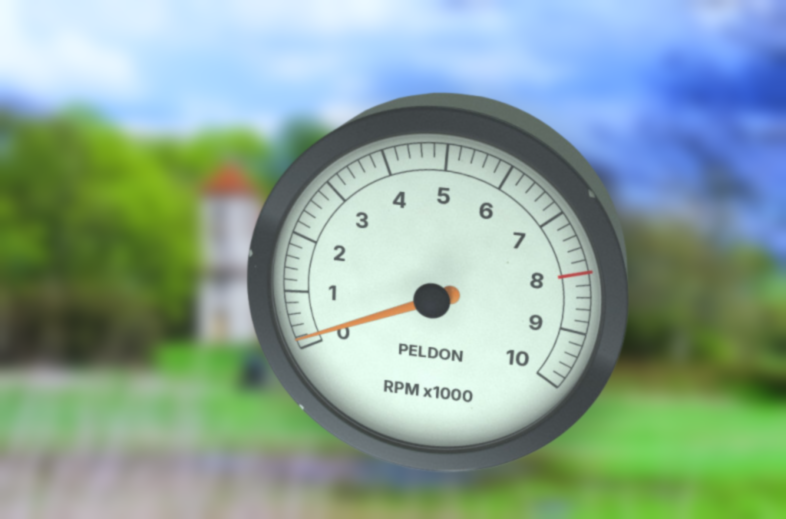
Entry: 200 rpm
